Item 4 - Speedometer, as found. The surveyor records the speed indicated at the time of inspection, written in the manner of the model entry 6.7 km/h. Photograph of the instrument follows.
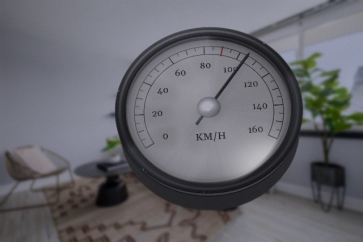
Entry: 105 km/h
